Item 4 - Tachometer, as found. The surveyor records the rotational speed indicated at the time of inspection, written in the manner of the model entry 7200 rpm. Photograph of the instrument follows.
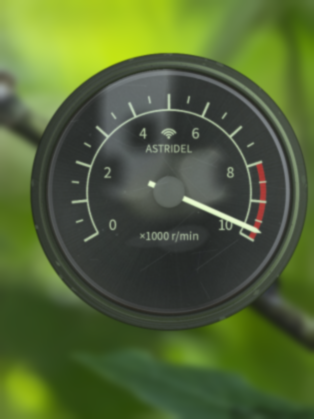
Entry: 9750 rpm
